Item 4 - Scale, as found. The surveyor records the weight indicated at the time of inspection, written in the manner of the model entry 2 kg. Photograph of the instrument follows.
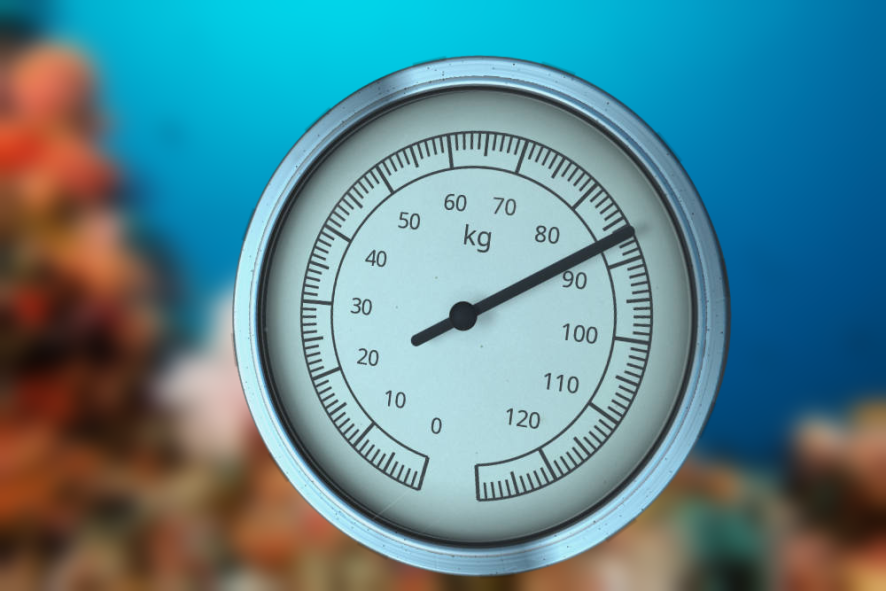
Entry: 87 kg
